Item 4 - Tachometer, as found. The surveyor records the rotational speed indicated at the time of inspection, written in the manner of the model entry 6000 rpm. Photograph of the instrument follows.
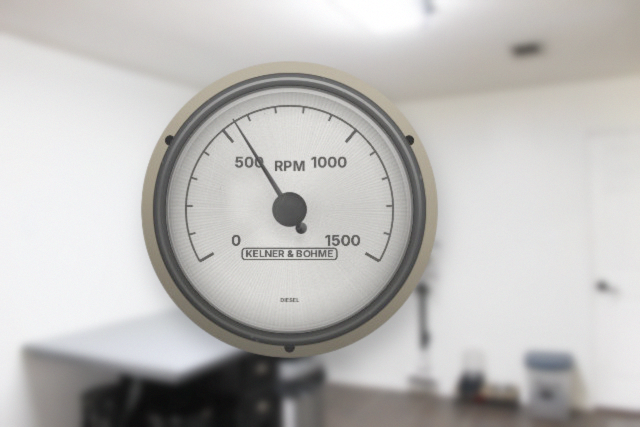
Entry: 550 rpm
